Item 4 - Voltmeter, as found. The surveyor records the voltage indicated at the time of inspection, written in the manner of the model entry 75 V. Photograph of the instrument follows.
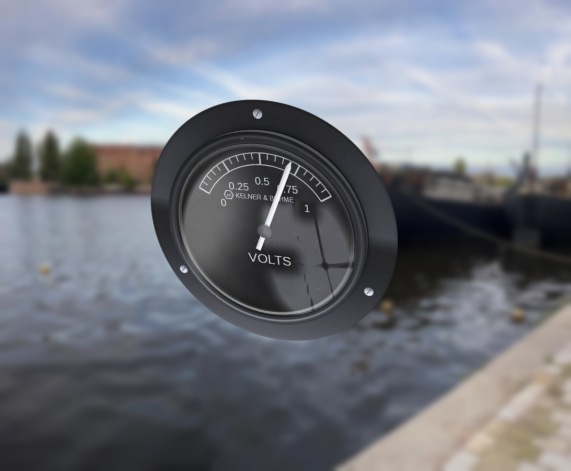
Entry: 0.7 V
